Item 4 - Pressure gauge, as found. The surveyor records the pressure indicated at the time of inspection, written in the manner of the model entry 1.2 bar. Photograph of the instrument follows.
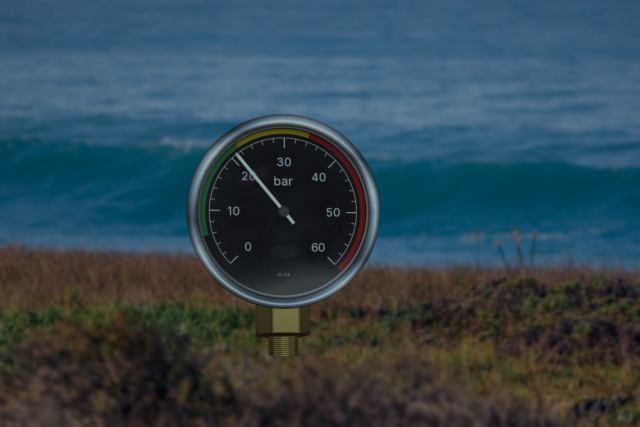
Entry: 21 bar
